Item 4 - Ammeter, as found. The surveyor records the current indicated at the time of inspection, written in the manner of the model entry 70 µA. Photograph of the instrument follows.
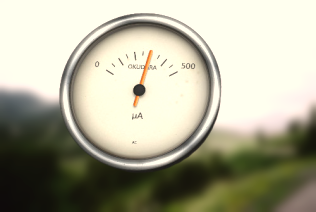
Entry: 300 µA
